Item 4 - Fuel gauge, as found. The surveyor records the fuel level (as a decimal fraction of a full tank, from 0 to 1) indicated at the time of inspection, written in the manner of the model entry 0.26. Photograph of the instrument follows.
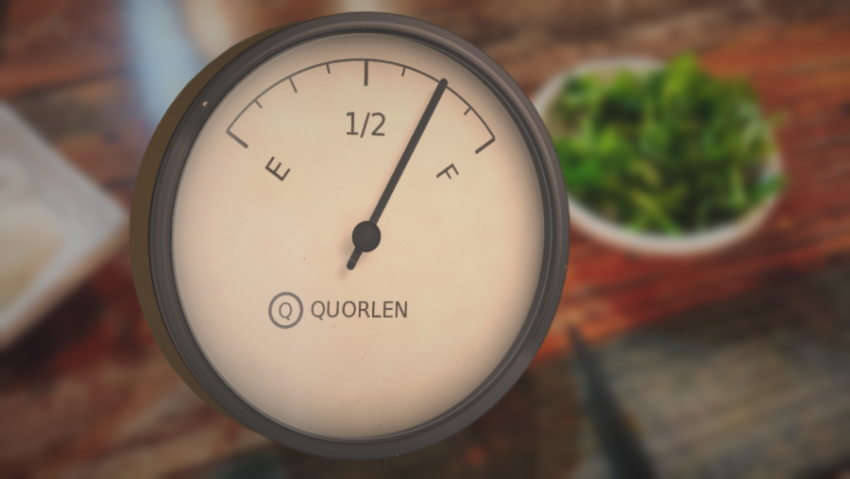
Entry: 0.75
